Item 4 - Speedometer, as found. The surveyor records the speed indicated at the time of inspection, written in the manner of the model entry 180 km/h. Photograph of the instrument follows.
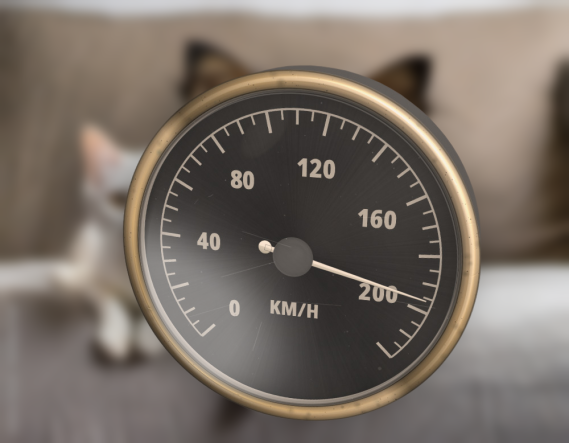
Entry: 195 km/h
